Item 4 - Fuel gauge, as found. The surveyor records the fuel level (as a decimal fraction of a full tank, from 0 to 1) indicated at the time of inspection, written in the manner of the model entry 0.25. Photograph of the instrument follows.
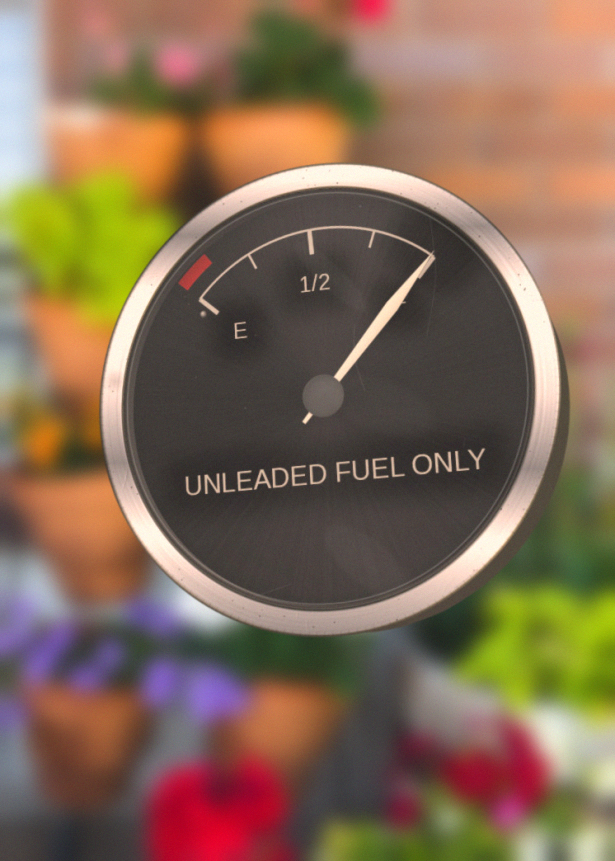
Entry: 1
